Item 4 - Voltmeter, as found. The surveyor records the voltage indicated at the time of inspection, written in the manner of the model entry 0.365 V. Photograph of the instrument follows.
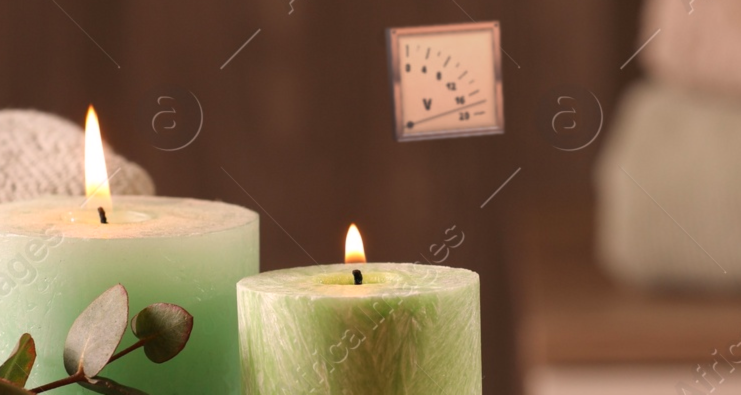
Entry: 18 V
